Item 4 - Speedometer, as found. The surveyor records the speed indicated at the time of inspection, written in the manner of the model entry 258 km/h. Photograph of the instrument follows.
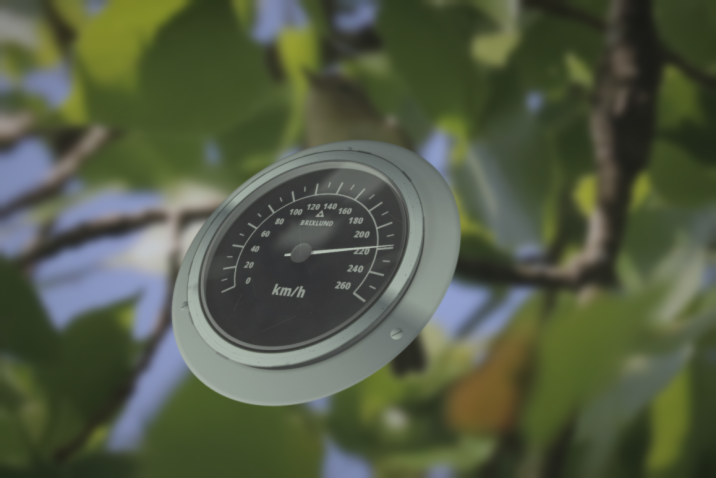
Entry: 220 km/h
